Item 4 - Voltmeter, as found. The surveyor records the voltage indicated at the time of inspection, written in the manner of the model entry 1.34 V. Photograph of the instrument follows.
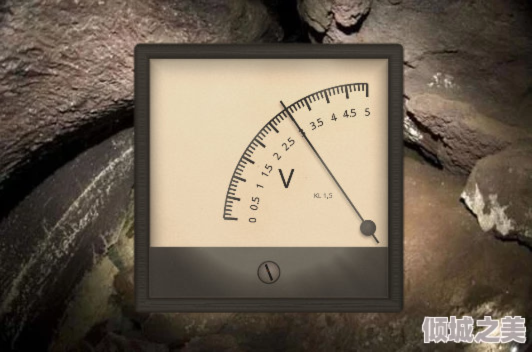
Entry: 3 V
